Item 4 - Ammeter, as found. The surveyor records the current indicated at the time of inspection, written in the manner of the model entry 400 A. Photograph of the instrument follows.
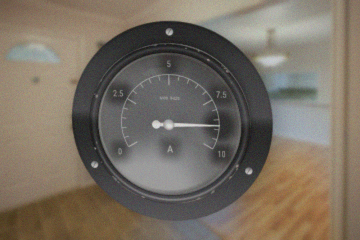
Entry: 8.75 A
